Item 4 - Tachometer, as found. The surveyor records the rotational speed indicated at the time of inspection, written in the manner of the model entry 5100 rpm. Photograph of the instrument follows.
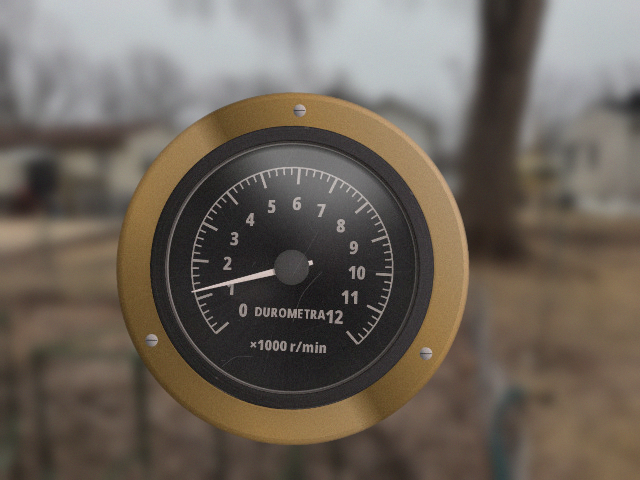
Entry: 1200 rpm
